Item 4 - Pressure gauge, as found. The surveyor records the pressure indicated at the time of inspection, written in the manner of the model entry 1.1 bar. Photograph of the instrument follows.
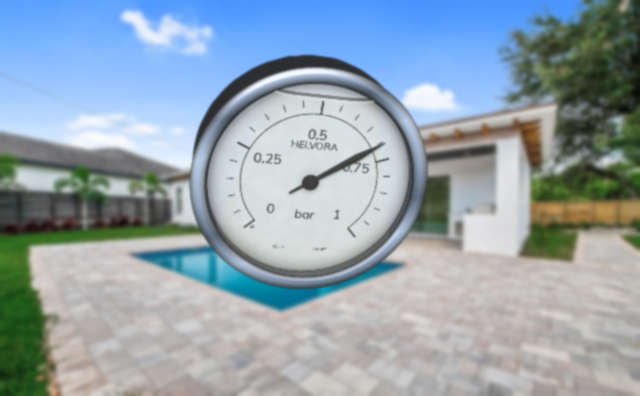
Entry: 0.7 bar
